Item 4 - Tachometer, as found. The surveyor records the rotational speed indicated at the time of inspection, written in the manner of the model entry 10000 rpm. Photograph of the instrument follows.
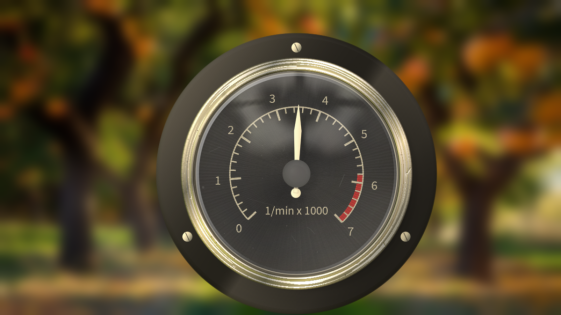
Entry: 3500 rpm
